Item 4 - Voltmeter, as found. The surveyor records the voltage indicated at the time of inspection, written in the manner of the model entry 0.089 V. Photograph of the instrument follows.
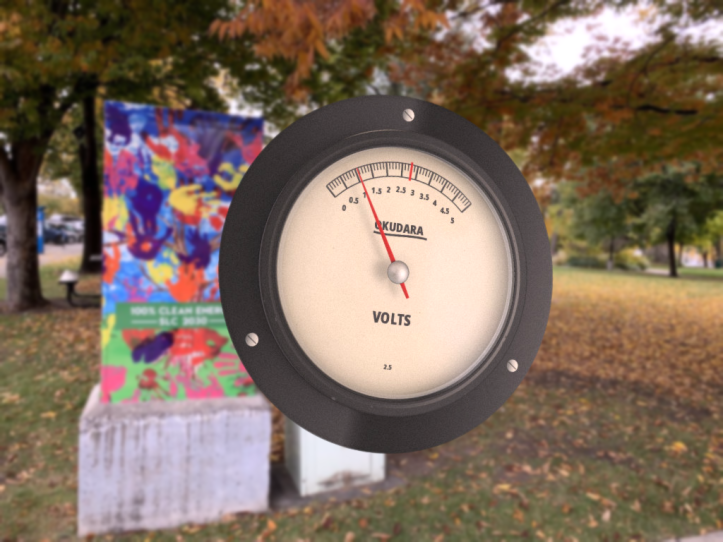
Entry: 1 V
